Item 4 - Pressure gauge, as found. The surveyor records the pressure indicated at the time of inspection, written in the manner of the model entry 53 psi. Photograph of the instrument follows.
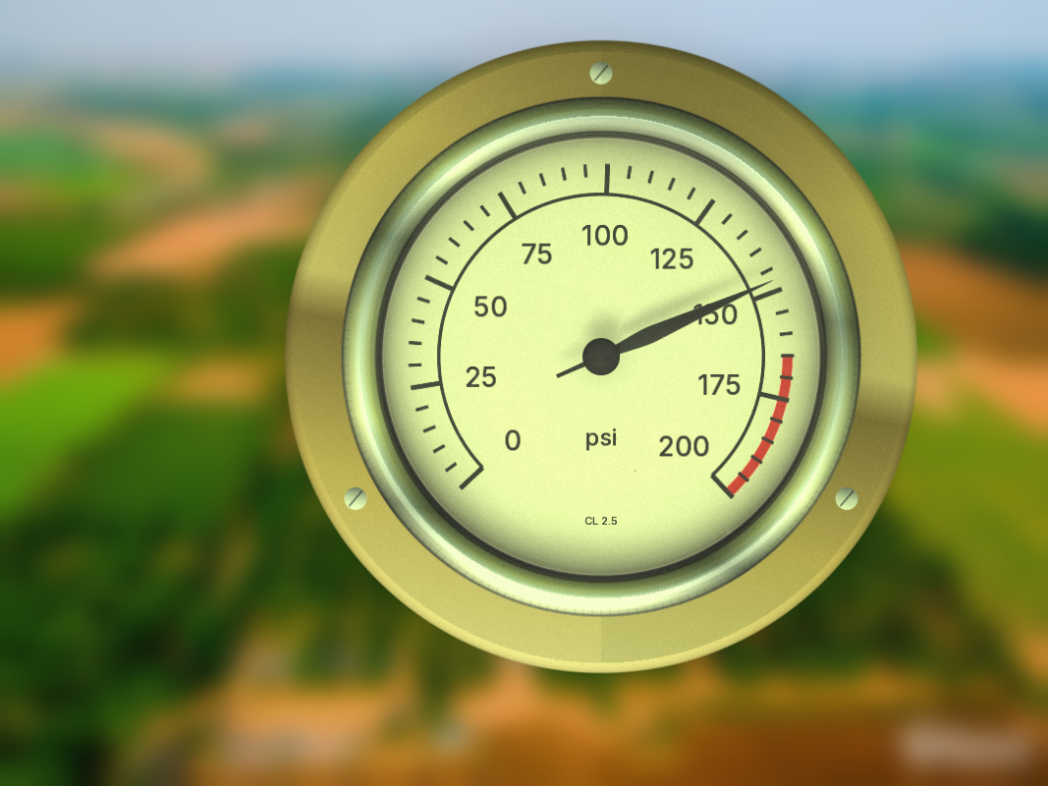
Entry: 147.5 psi
